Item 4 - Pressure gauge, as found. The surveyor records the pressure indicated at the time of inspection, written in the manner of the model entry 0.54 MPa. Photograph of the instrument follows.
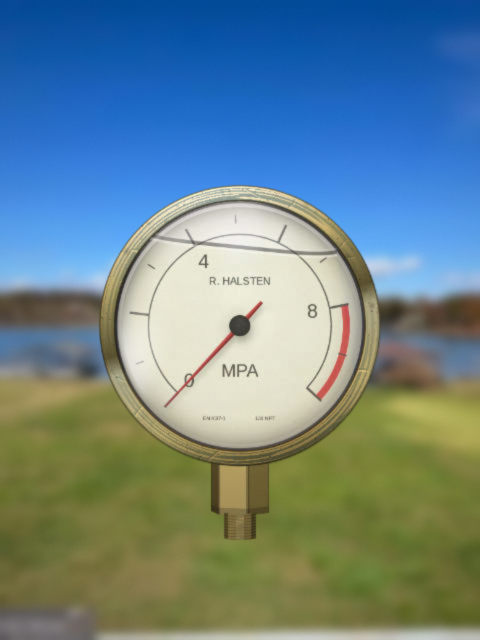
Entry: 0 MPa
